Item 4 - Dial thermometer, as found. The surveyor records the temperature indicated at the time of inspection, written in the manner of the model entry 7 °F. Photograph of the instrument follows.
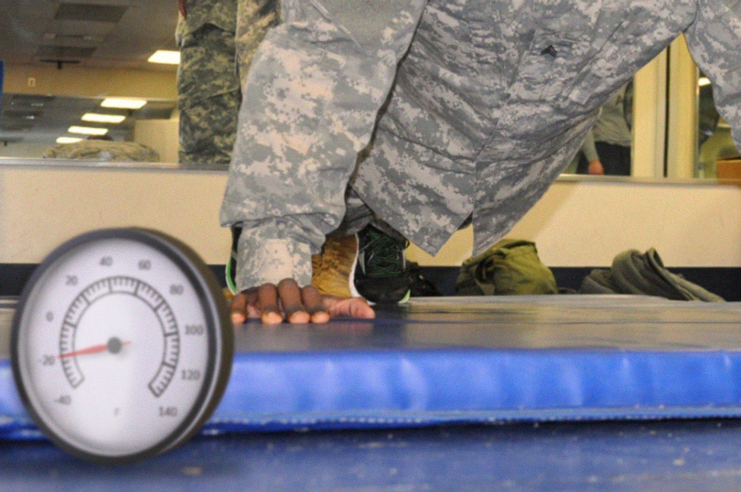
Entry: -20 °F
